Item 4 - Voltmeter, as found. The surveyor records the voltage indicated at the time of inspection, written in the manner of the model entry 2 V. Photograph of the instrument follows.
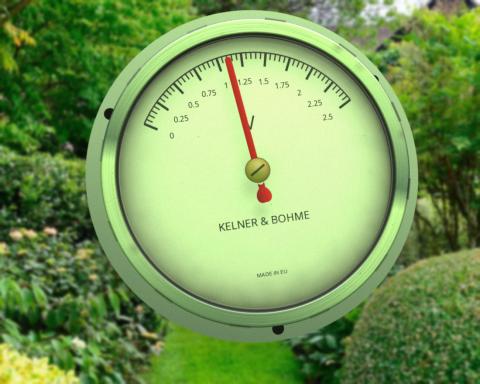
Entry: 1.1 V
